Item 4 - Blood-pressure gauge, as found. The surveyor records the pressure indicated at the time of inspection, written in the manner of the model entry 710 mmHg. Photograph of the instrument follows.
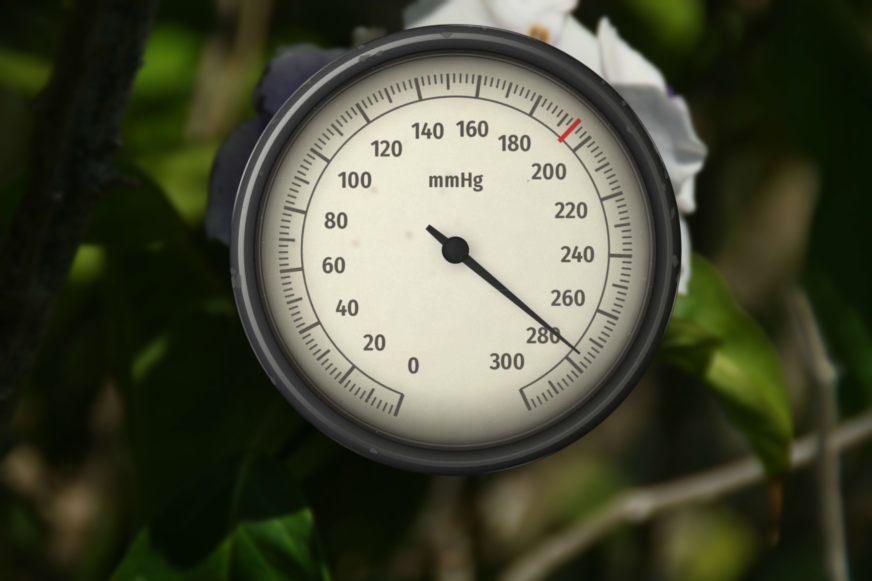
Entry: 276 mmHg
